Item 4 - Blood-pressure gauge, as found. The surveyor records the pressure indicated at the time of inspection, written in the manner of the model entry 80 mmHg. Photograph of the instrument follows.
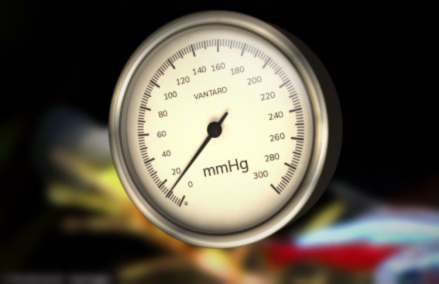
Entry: 10 mmHg
